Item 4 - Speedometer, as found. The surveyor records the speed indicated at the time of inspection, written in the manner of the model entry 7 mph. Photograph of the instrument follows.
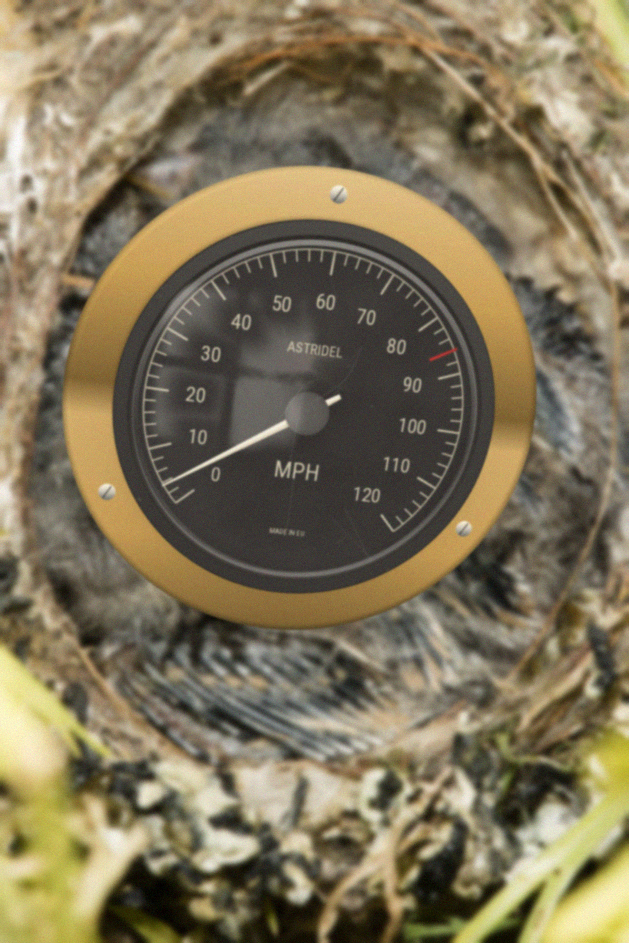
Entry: 4 mph
